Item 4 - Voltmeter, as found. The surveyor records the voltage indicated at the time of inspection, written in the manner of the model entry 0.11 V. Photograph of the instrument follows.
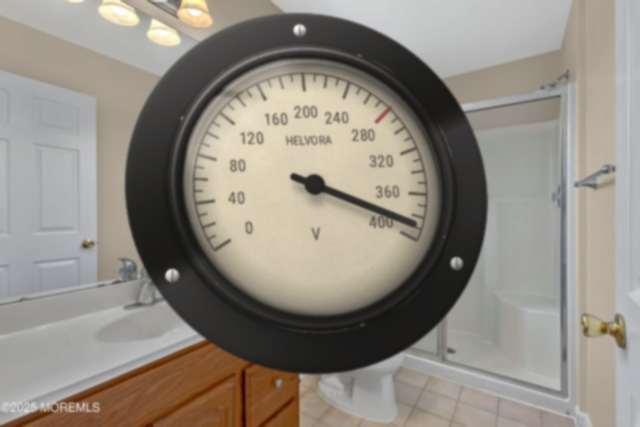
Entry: 390 V
